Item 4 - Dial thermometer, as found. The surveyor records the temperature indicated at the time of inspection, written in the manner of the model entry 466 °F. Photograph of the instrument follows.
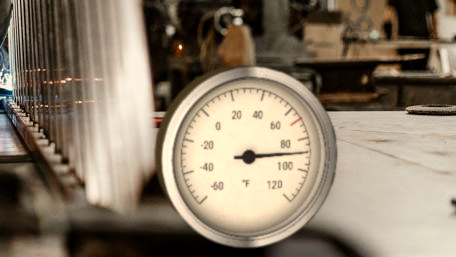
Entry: 88 °F
